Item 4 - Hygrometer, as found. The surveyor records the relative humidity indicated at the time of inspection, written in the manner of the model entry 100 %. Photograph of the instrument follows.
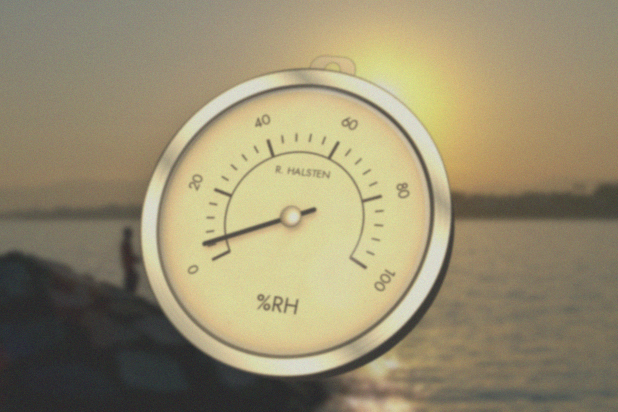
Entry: 4 %
